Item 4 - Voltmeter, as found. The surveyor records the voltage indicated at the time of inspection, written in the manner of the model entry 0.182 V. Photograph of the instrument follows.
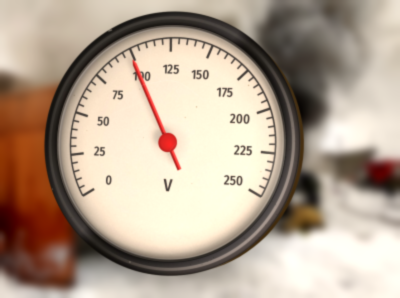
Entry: 100 V
